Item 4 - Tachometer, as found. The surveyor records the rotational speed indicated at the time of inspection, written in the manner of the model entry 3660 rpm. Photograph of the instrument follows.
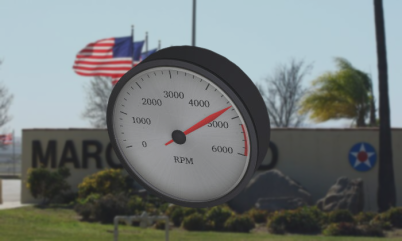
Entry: 4700 rpm
